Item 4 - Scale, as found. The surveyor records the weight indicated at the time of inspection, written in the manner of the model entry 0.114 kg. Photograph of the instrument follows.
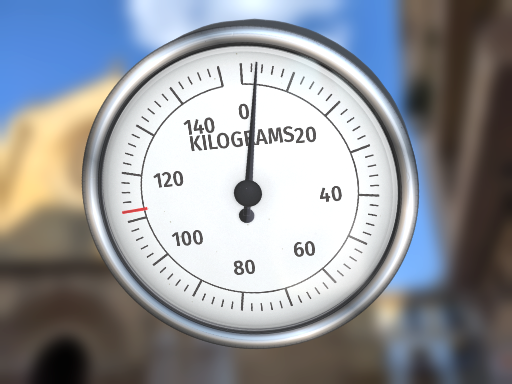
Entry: 3 kg
